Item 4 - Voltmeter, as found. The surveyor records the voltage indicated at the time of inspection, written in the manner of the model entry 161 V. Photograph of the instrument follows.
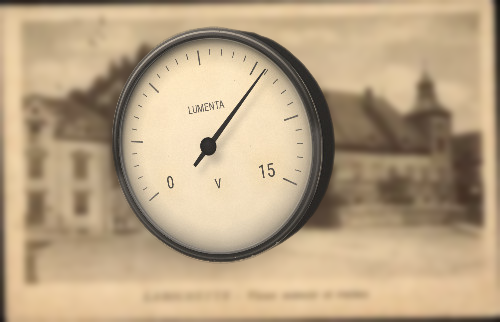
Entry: 10.5 V
